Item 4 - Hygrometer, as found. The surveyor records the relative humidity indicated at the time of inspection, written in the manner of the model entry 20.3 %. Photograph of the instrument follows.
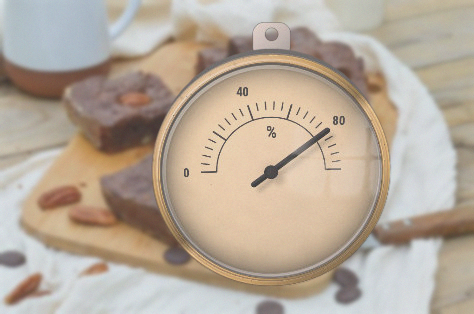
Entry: 80 %
